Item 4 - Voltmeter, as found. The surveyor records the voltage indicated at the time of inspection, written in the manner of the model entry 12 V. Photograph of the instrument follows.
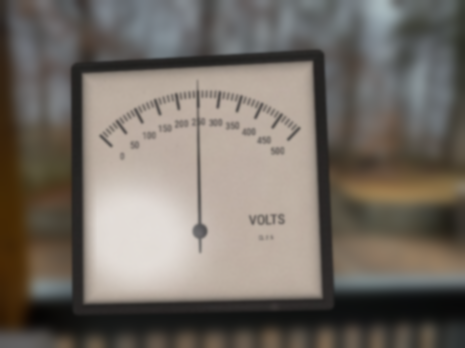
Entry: 250 V
